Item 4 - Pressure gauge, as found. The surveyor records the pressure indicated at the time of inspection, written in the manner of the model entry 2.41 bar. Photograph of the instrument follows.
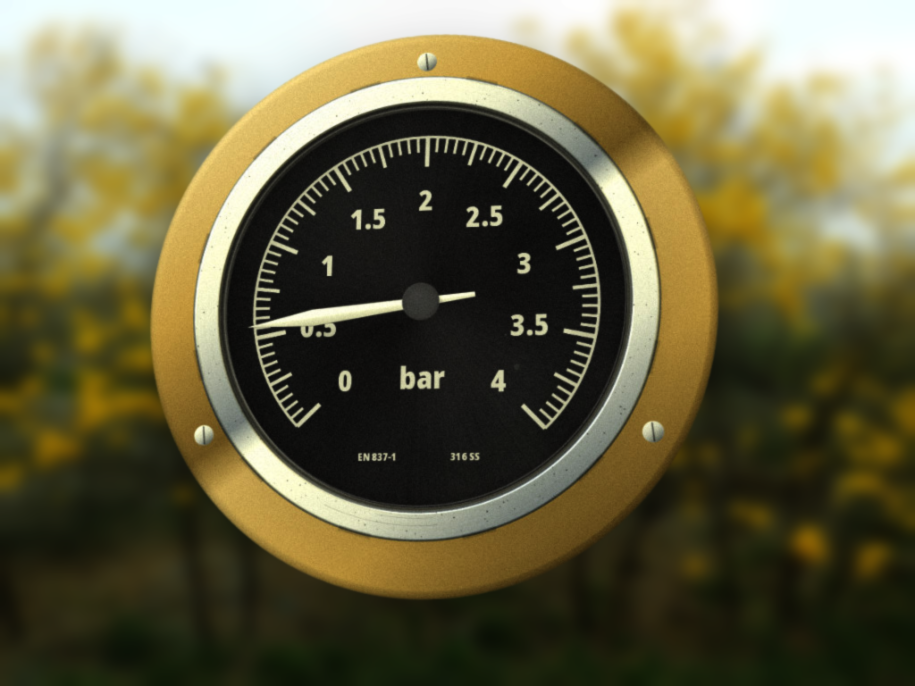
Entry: 0.55 bar
